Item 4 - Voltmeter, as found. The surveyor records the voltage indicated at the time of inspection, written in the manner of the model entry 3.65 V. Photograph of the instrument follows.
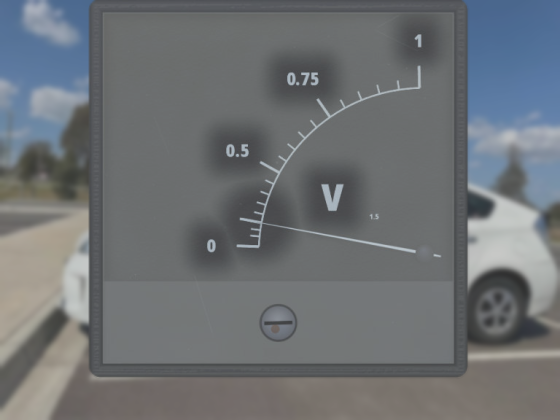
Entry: 0.25 V
